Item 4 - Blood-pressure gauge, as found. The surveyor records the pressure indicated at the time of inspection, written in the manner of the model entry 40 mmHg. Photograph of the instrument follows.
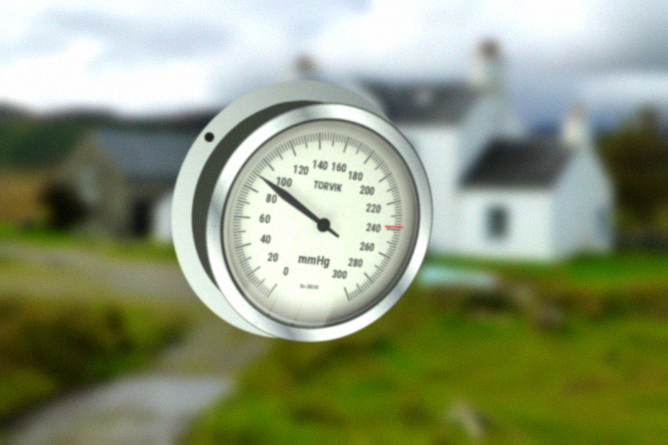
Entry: 90 mmHg
